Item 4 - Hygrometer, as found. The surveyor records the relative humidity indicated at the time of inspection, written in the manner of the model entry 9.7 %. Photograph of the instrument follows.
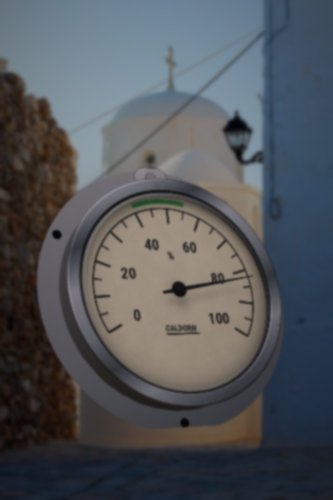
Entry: 82.5 %
